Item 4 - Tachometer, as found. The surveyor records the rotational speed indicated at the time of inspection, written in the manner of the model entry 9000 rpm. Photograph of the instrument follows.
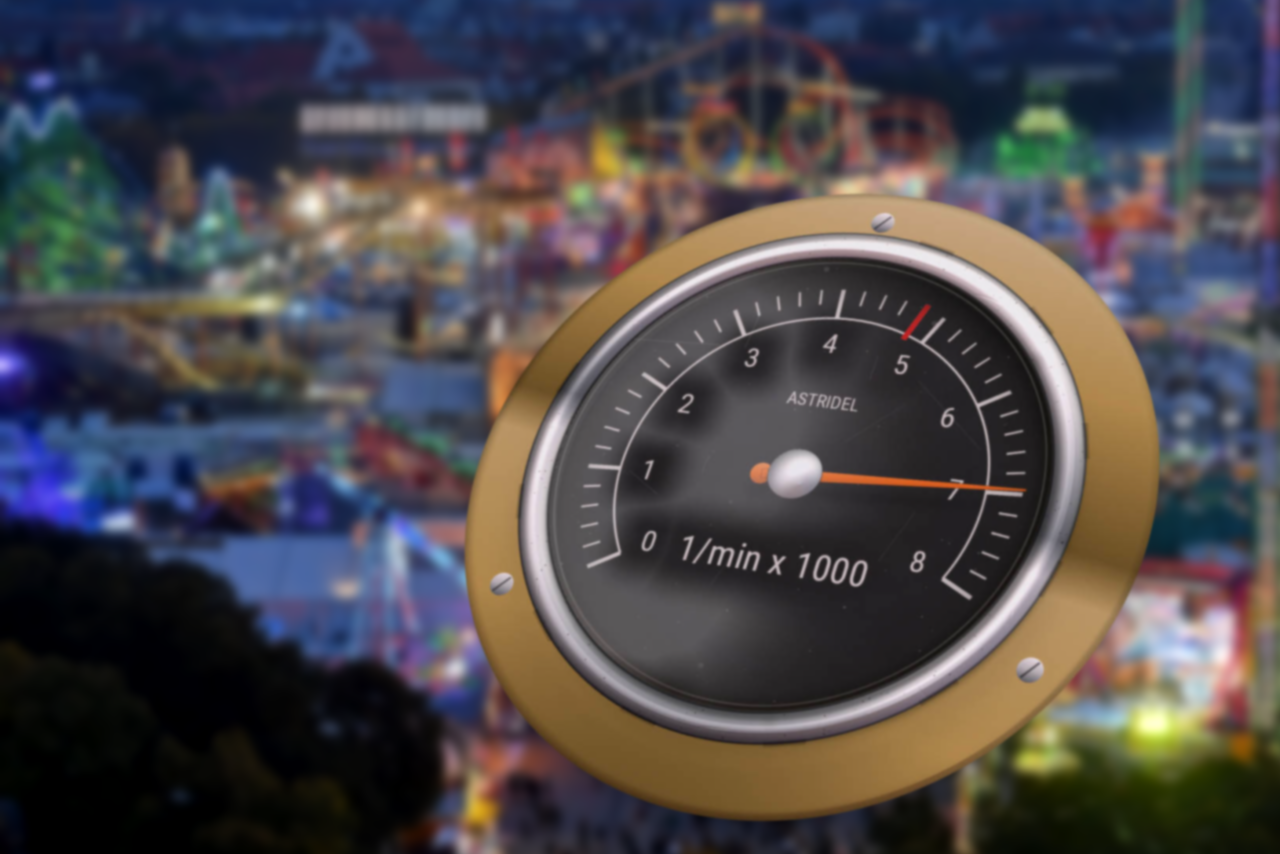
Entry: 7000 rpm
